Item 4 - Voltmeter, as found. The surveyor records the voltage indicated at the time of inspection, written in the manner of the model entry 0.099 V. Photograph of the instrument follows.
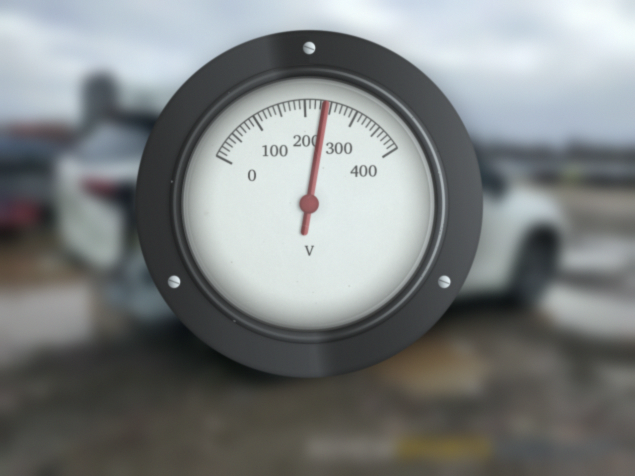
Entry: 240 V
